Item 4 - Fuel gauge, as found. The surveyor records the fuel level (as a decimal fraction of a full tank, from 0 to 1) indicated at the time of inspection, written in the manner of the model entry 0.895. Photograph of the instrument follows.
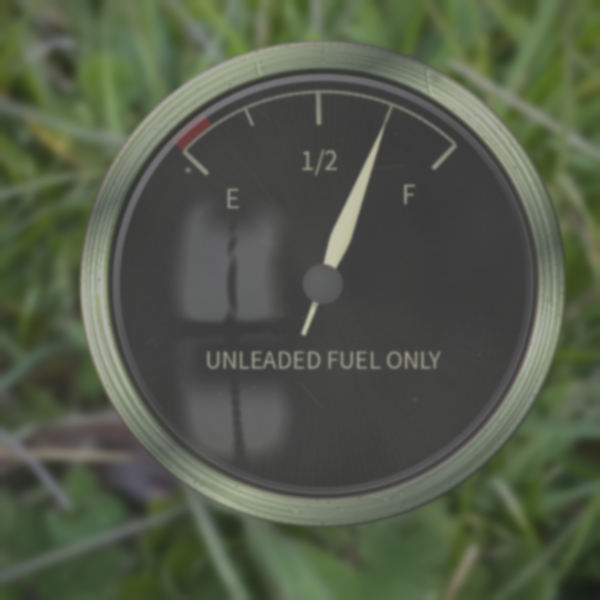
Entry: 0.75
